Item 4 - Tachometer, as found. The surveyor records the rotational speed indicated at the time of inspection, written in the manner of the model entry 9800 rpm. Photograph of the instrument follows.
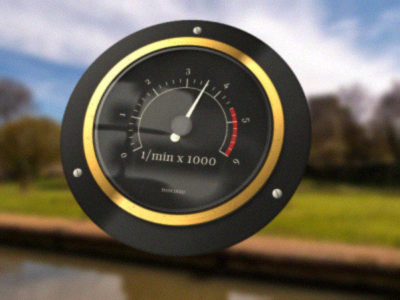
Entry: 3600 rpm
